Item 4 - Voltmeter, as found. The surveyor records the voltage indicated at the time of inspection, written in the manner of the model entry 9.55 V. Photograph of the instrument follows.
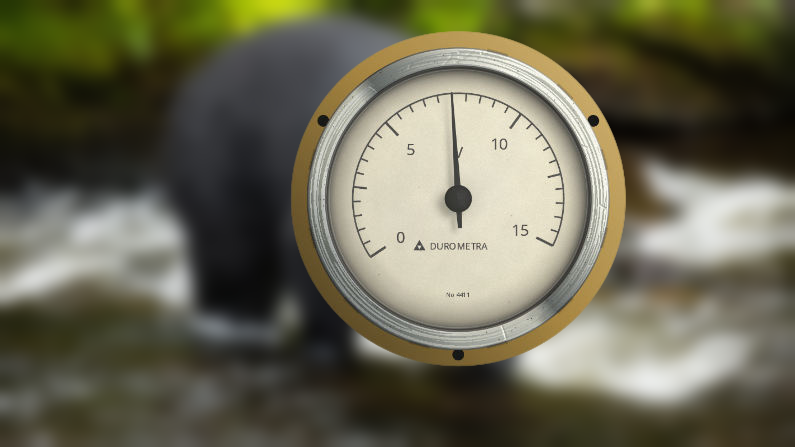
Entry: 7.5 V
